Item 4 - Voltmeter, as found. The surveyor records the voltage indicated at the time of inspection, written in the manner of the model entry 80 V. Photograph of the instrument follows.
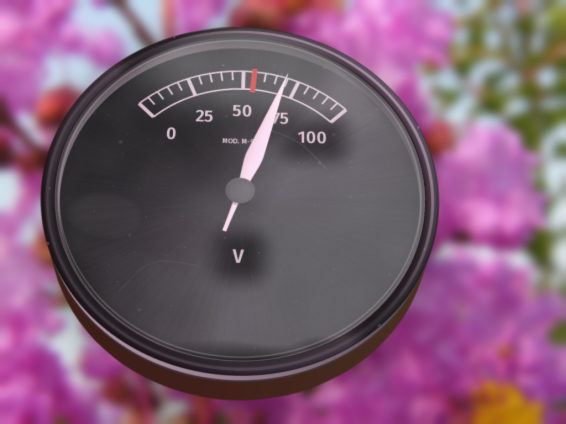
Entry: 70 V
